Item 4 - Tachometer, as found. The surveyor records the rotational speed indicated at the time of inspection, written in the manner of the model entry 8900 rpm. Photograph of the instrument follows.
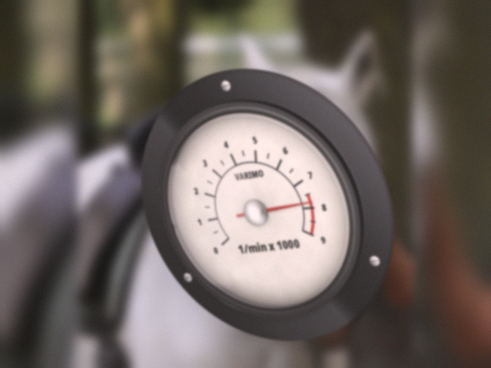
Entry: 7750 rpm
